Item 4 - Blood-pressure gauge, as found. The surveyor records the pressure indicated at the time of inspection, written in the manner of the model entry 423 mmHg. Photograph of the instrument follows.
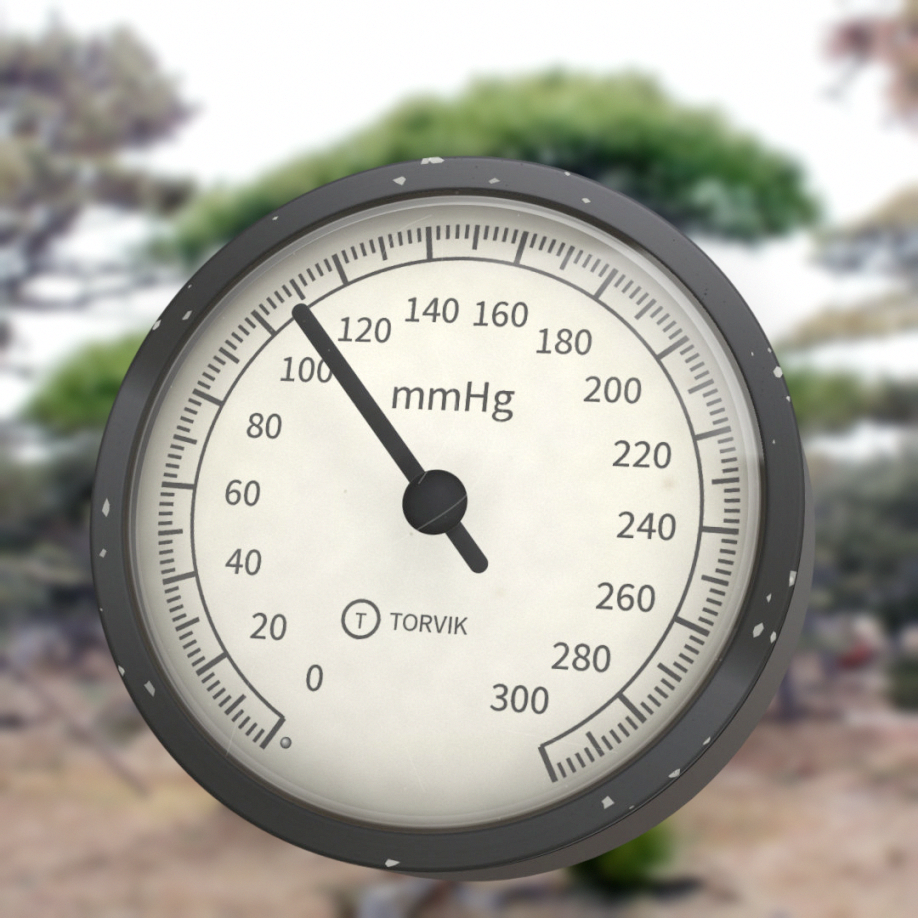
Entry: 108 mmHg
